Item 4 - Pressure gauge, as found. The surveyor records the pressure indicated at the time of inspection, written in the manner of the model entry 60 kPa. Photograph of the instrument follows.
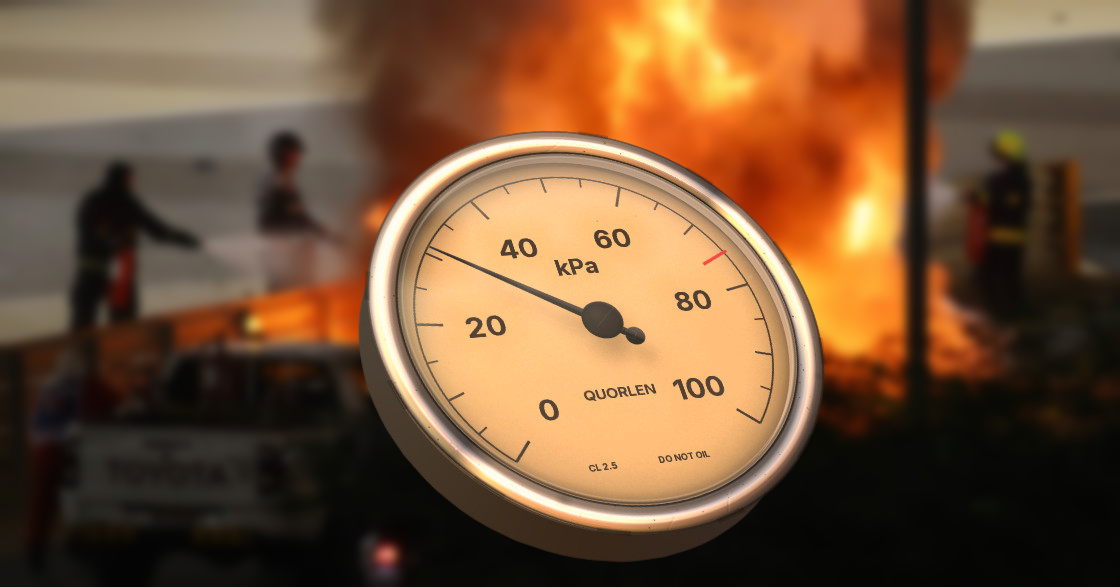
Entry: 30 kPa
